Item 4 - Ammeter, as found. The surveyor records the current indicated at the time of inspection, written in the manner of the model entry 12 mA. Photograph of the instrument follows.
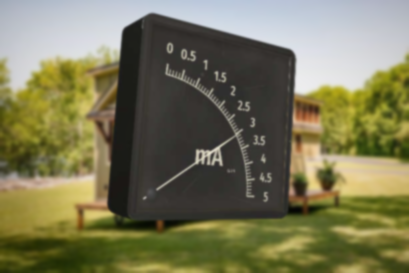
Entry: 3 mA
